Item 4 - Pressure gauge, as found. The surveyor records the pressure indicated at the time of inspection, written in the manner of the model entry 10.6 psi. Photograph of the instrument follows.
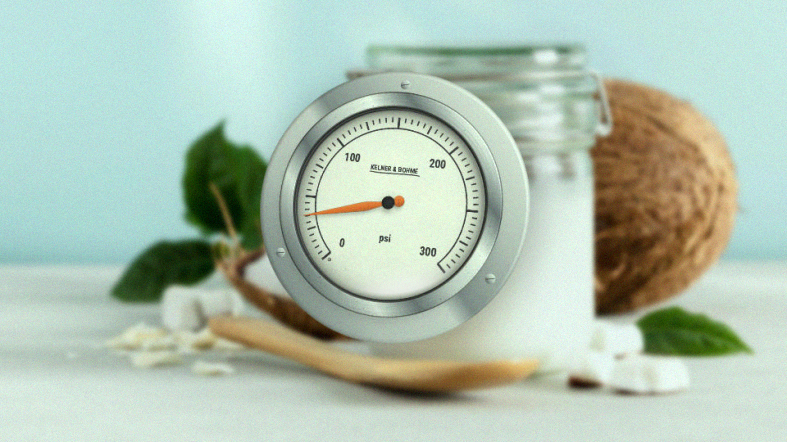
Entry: 35 psi
